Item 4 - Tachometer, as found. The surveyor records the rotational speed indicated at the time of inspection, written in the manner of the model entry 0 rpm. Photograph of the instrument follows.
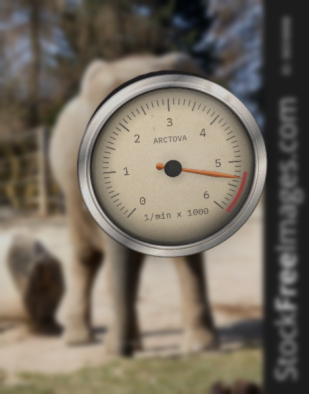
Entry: 5300 rpm
